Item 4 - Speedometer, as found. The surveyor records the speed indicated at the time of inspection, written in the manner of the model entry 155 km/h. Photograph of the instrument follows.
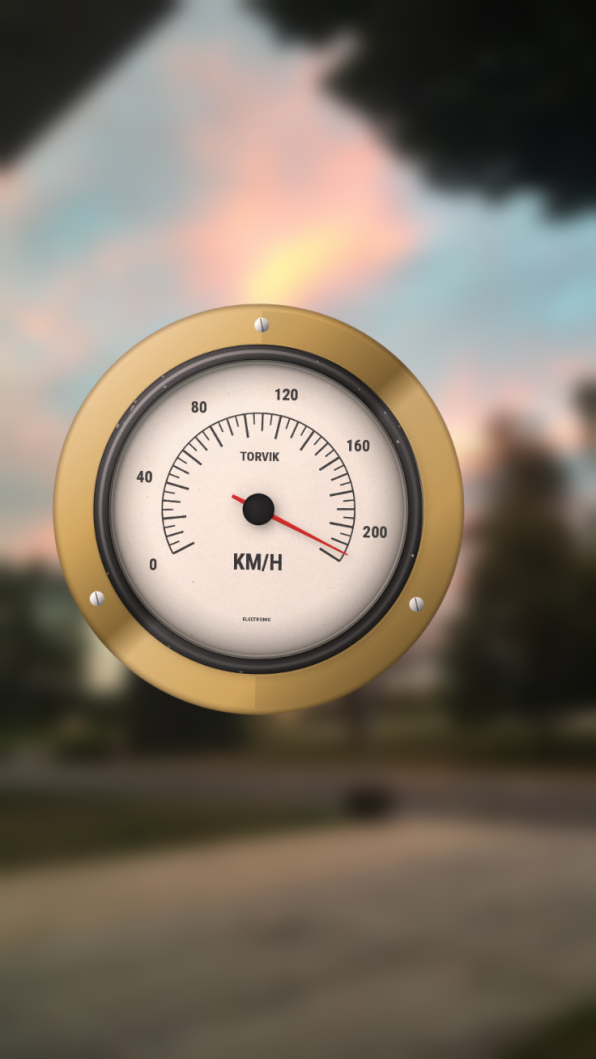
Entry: 215 km/h
